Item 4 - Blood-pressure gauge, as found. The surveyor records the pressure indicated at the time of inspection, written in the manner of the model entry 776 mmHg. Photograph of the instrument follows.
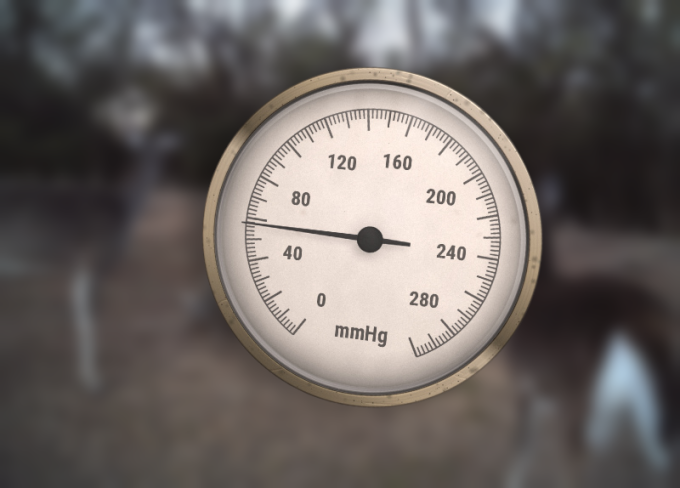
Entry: 58 mmHg
